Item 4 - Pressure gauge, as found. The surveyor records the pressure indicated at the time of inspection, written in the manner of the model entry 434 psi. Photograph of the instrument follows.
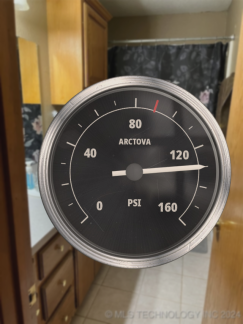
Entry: 130 psi
